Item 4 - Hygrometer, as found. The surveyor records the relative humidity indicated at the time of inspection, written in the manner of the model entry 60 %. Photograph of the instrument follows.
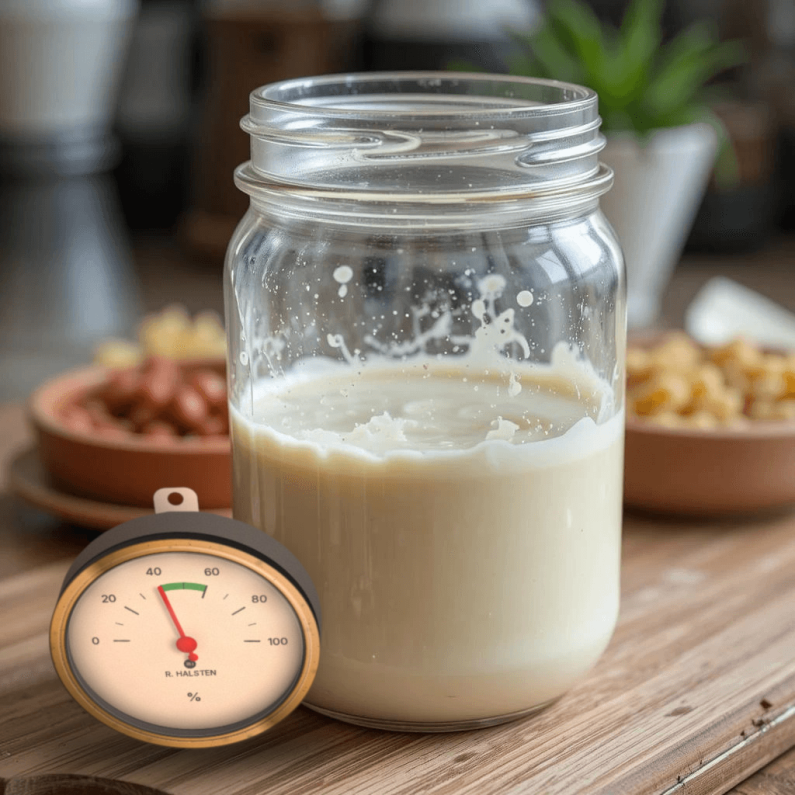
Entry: 40 %
